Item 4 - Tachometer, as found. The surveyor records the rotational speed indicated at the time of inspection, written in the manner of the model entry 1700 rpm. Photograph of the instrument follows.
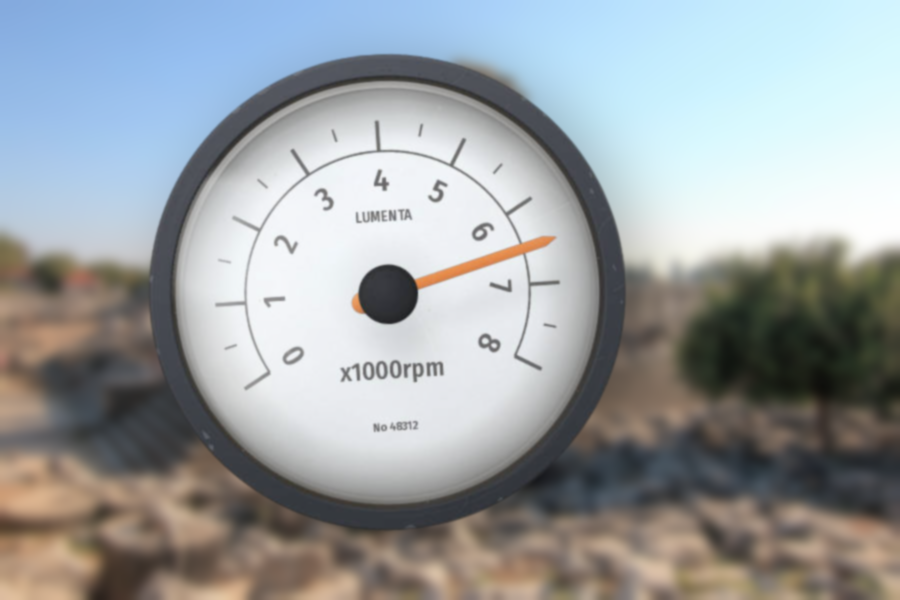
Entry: 6500 rpm
